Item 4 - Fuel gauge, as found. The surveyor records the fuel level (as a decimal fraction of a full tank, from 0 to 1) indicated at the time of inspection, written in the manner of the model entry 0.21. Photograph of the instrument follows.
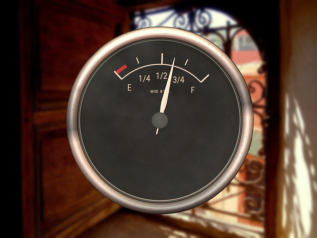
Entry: 0.625
